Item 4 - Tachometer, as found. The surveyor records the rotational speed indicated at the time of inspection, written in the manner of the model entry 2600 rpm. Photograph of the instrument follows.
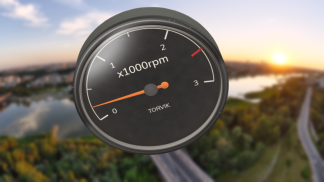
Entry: 250 rpm
